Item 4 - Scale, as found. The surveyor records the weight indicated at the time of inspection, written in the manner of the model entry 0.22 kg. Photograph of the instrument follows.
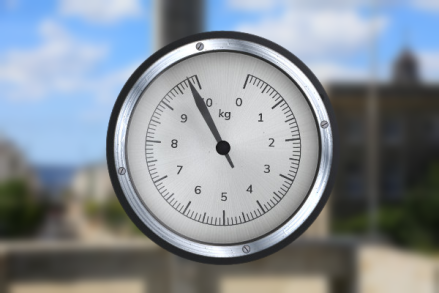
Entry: 9.8 kg
